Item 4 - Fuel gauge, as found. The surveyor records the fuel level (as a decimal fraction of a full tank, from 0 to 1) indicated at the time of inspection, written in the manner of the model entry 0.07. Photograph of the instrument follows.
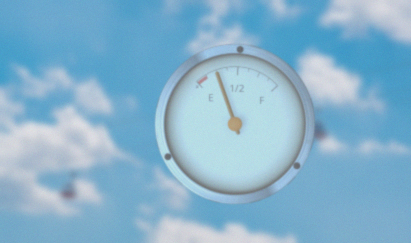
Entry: 0.25
